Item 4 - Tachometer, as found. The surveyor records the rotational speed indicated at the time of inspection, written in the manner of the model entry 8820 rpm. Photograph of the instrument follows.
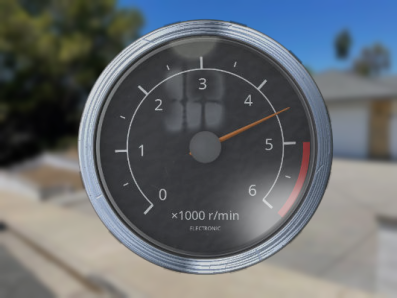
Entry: 4500 rpm
